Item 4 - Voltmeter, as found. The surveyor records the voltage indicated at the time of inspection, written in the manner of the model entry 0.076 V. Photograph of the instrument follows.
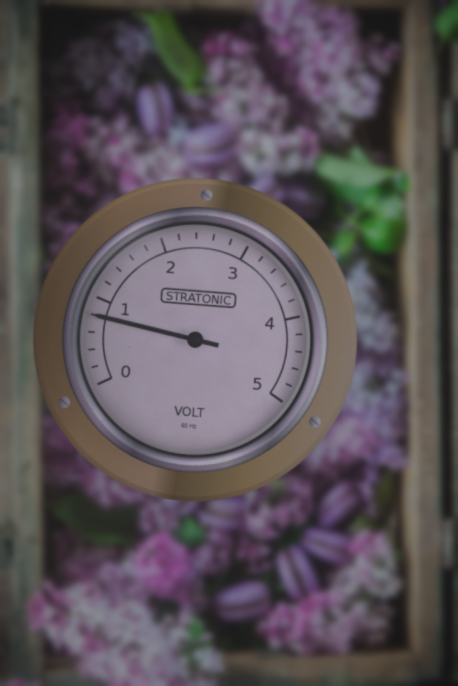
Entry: 0.8 V
